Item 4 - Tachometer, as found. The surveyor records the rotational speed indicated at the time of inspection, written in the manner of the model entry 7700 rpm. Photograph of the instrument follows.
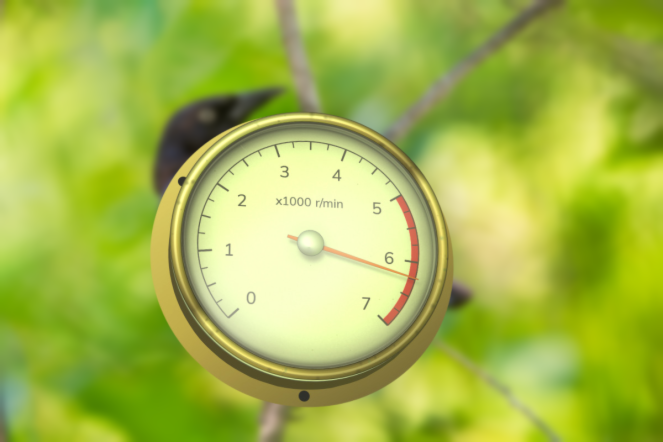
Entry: 6250 rpm
